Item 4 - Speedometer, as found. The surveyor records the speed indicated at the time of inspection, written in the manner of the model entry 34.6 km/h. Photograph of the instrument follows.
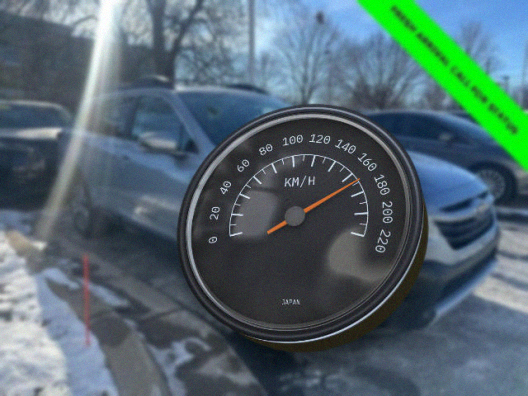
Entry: 170 km/h
